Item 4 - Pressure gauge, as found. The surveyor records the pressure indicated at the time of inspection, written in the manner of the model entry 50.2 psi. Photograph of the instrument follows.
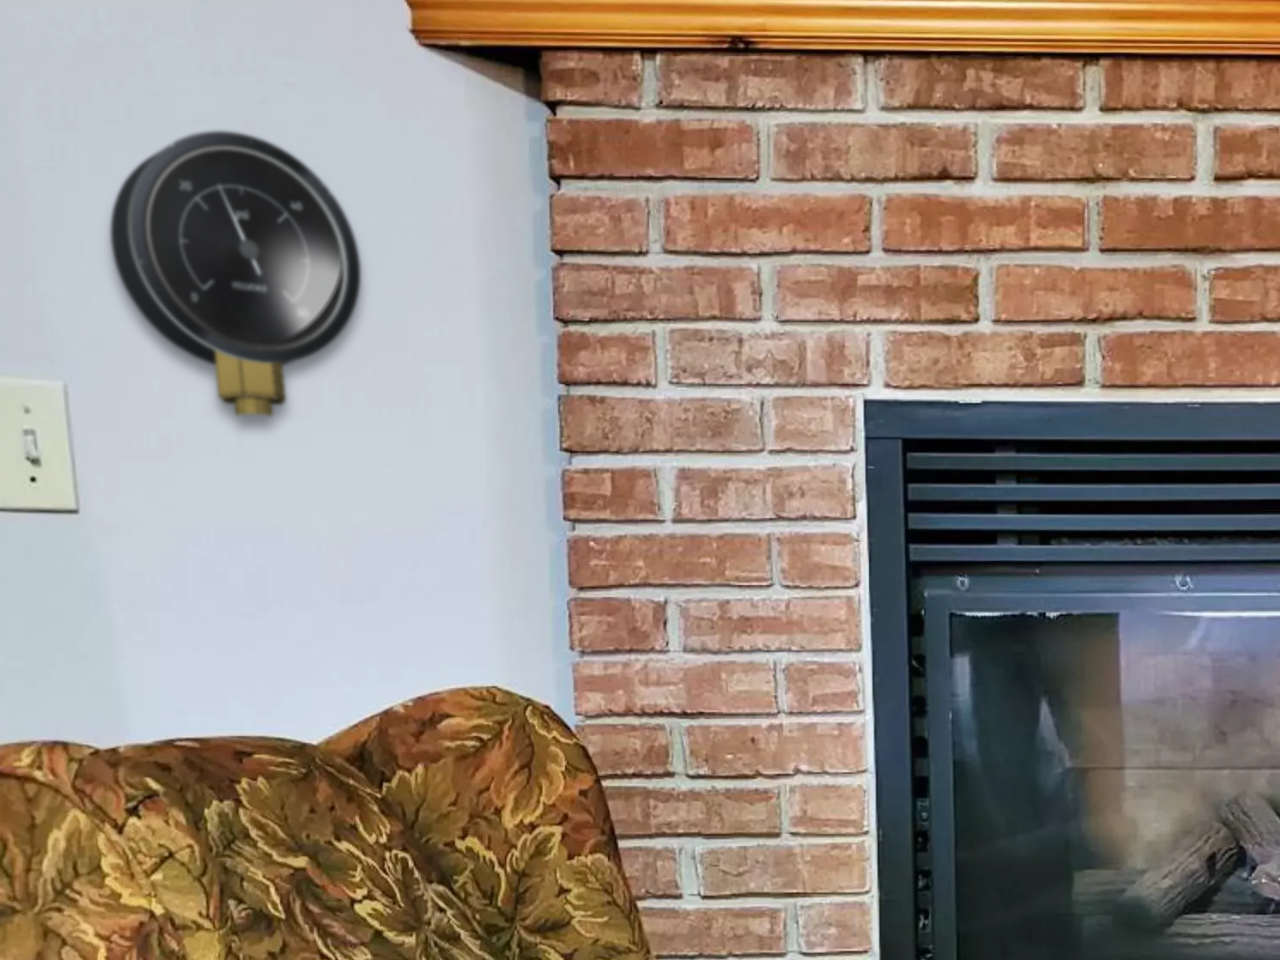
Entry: 25 psi
